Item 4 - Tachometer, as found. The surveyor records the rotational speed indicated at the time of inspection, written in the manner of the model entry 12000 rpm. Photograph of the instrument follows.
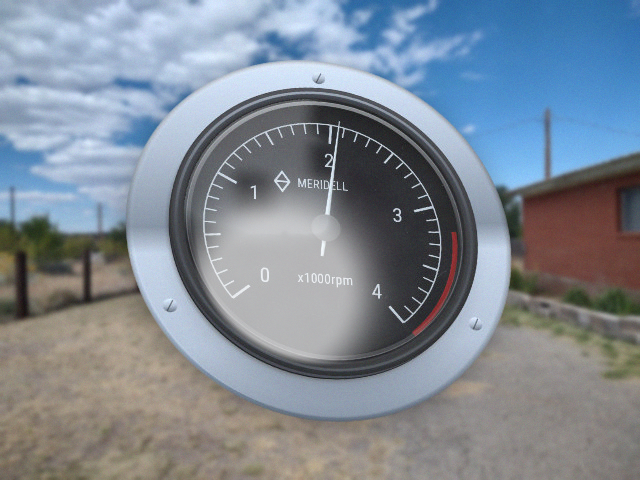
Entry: 2050 rpm
